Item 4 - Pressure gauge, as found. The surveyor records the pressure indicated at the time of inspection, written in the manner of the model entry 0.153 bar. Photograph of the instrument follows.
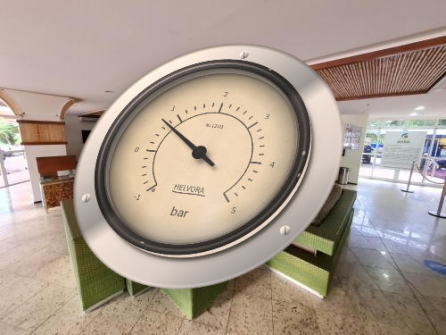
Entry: 0.7 bar
